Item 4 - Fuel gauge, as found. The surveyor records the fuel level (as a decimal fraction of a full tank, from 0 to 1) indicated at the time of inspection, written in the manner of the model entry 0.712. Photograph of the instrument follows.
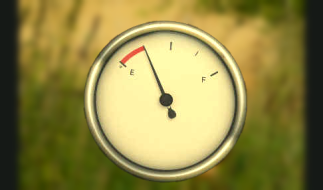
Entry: 0.25
